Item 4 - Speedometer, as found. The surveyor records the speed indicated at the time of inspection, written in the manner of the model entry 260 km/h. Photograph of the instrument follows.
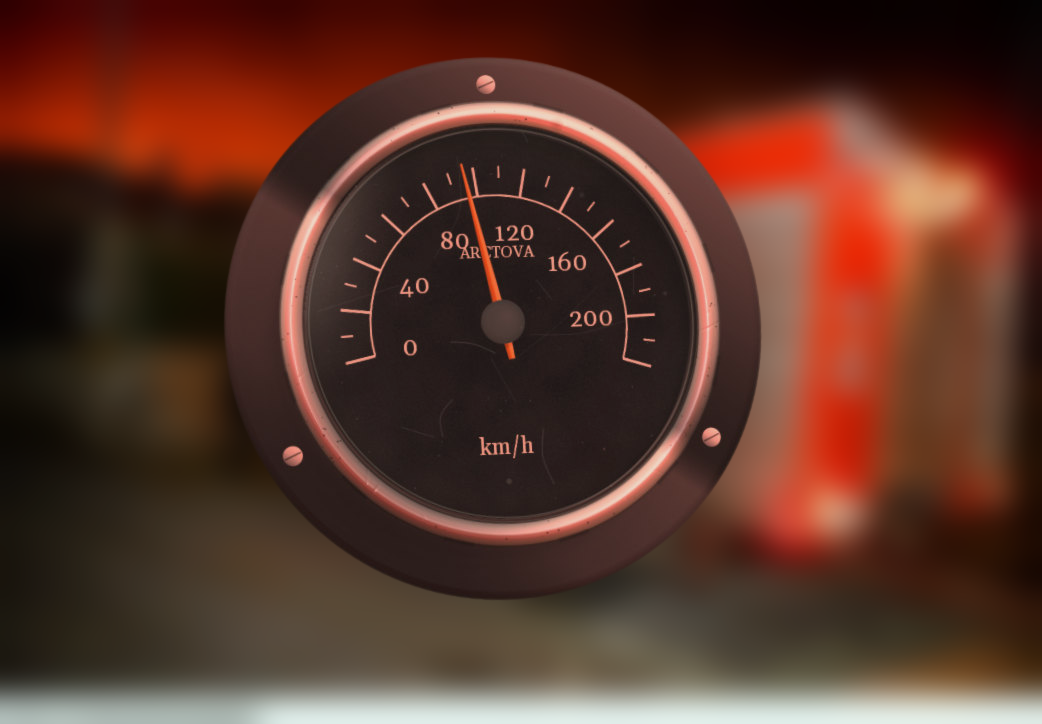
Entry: 95 km/h
